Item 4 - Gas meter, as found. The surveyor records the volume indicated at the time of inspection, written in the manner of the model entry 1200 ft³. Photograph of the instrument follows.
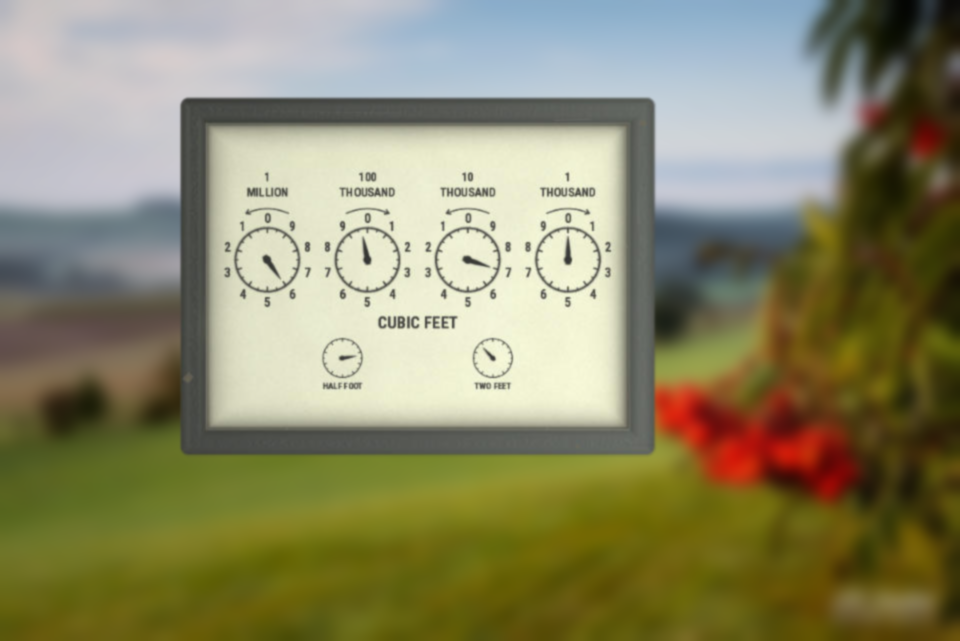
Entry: 597000 ft³
